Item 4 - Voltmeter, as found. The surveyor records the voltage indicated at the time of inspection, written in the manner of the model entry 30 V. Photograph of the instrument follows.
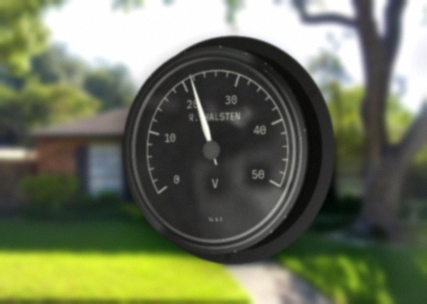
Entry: 22 V
